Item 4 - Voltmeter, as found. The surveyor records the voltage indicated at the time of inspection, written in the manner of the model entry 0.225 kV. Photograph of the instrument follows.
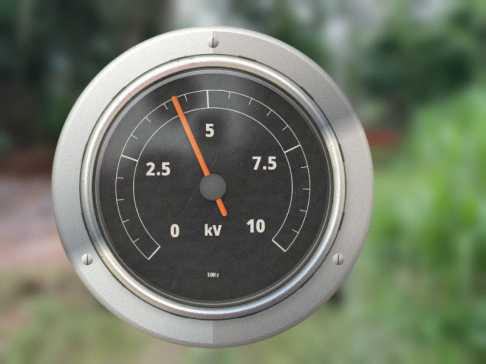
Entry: 4.25 kV
